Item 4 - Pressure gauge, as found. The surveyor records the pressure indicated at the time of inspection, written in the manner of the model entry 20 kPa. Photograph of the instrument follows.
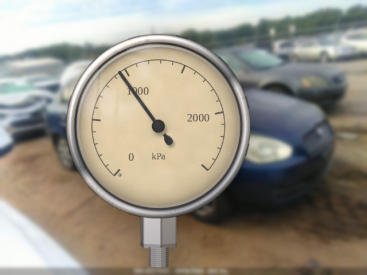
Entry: 950 kPa
